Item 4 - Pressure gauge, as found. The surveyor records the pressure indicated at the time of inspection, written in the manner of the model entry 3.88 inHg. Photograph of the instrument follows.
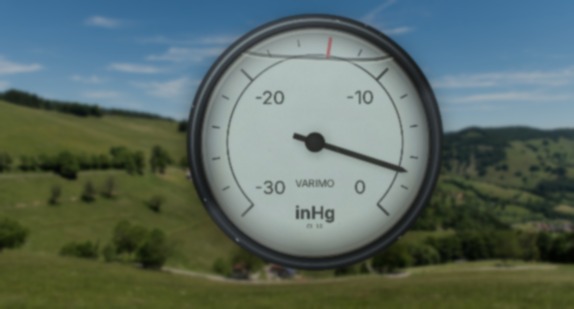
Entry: -3 inHg
